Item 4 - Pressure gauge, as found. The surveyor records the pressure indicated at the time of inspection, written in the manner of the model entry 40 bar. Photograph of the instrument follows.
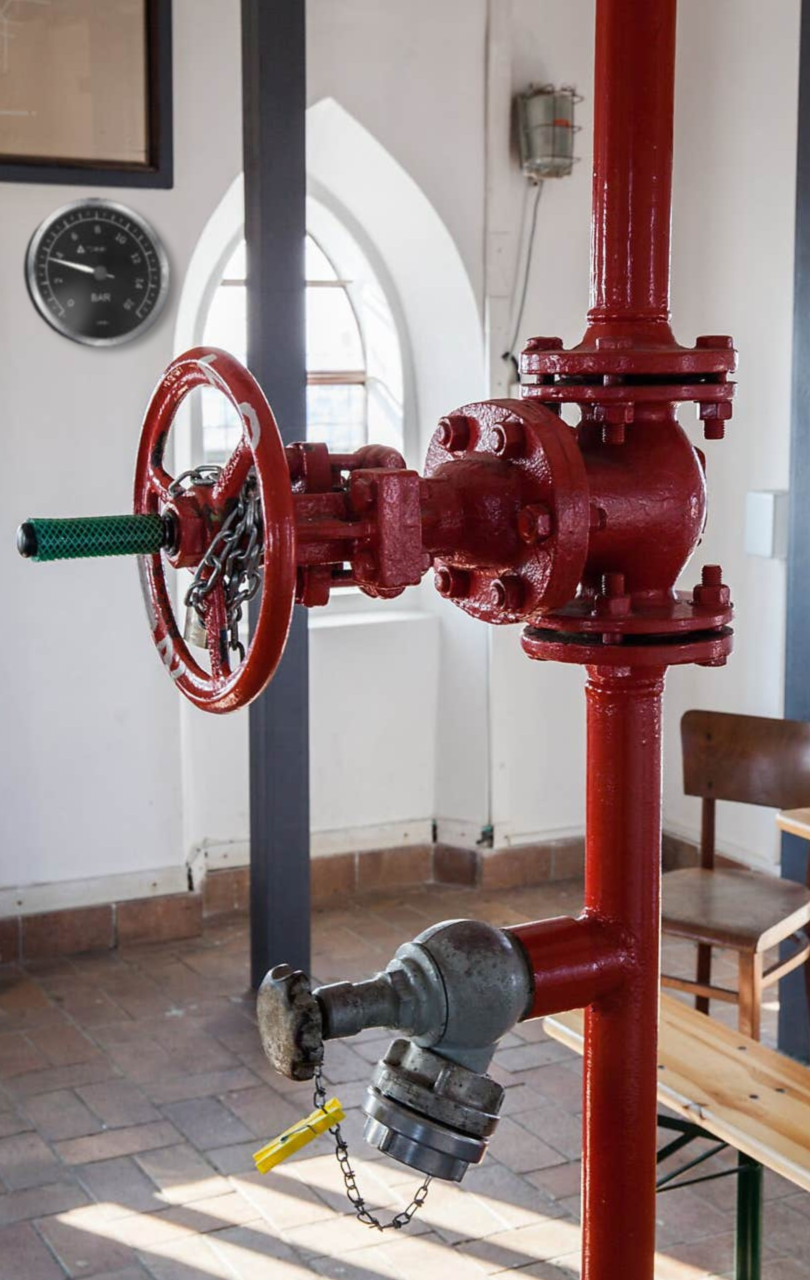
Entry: 3.5 bar
